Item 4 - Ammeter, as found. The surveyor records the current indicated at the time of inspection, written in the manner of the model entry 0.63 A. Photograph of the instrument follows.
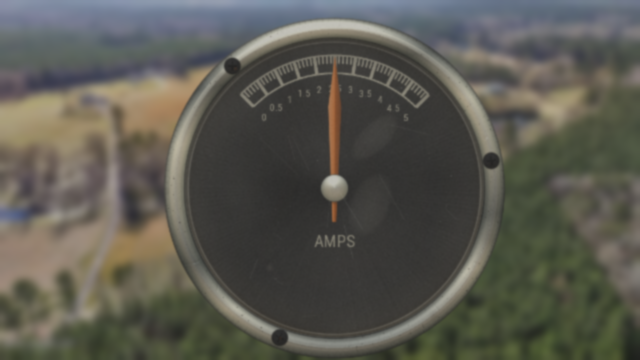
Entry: 2.5 A
